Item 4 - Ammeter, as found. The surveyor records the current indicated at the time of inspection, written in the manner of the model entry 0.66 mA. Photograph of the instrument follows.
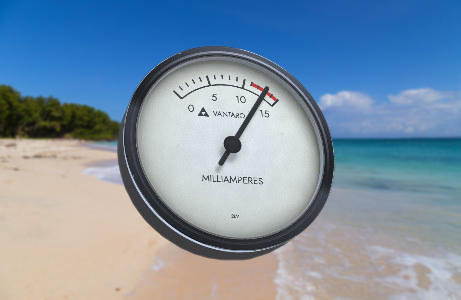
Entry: 13 mA
